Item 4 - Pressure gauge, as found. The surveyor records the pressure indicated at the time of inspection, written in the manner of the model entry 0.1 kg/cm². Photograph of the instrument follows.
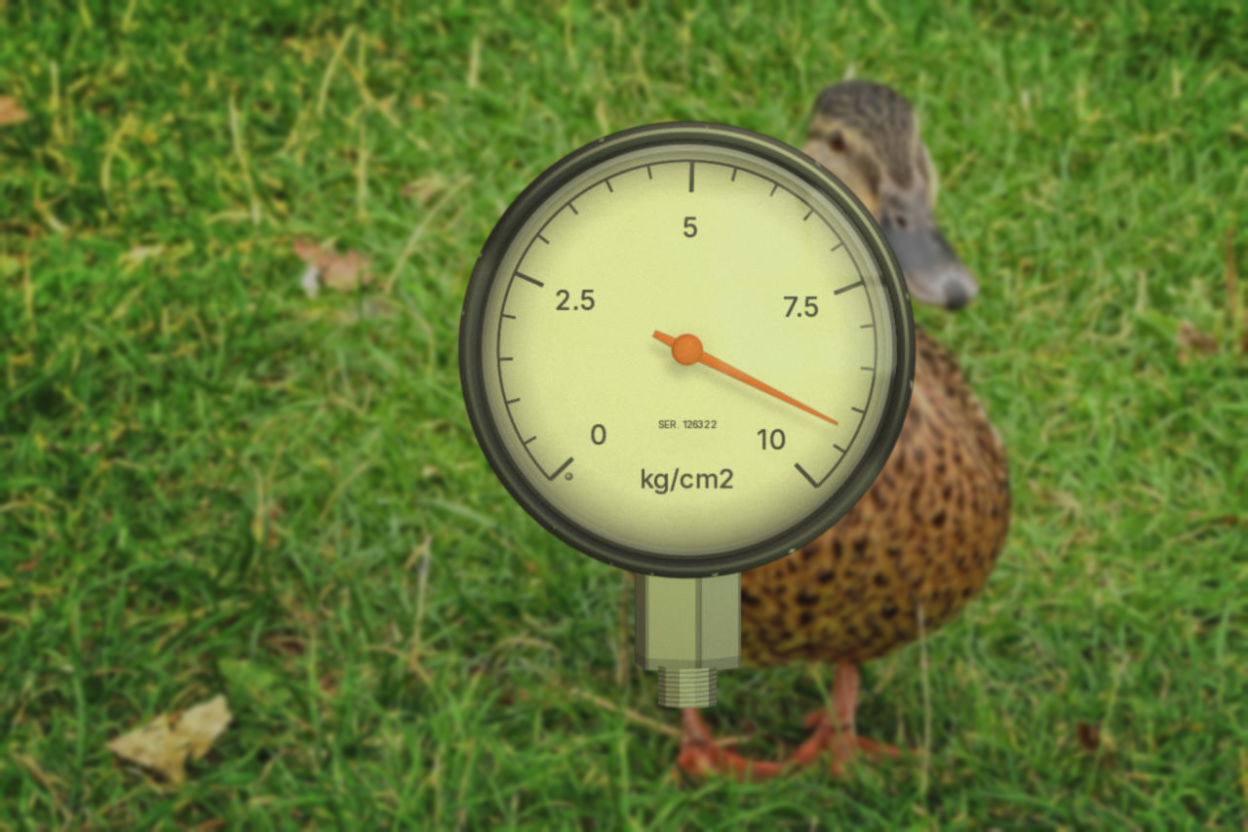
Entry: 9.25 kg/cm²
